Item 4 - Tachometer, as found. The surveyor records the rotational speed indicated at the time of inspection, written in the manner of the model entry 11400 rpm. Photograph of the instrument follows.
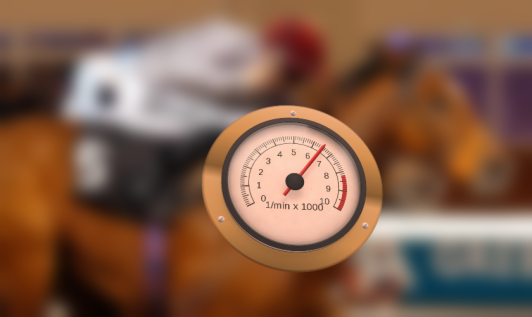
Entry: 6500 rpm
